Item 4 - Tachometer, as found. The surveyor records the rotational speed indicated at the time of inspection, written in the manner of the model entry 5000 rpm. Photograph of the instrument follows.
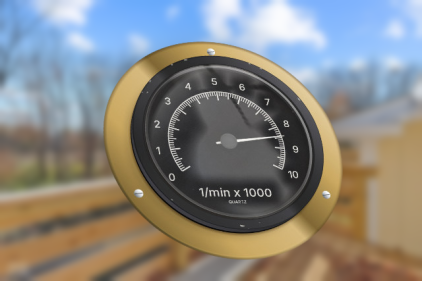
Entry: 8500 rpm
